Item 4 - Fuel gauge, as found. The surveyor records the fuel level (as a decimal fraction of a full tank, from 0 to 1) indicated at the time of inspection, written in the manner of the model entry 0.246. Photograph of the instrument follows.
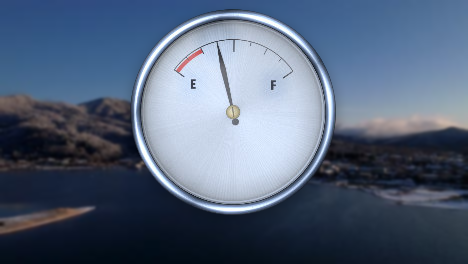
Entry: 0.375
